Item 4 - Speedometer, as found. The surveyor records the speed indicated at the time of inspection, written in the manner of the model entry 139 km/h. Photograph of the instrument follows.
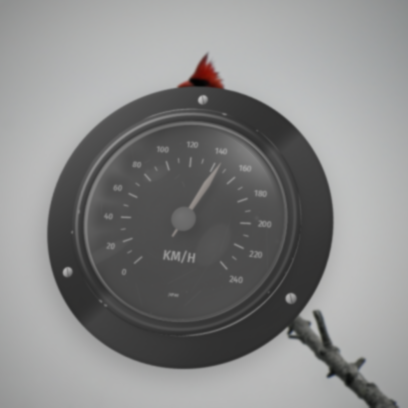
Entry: 145 km/h
